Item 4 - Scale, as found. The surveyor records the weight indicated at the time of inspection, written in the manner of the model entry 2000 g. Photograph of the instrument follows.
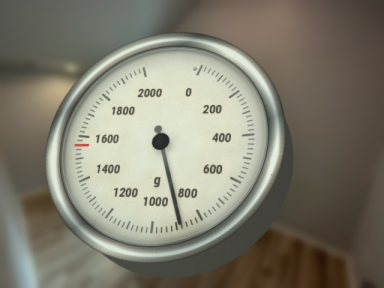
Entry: 880 g
